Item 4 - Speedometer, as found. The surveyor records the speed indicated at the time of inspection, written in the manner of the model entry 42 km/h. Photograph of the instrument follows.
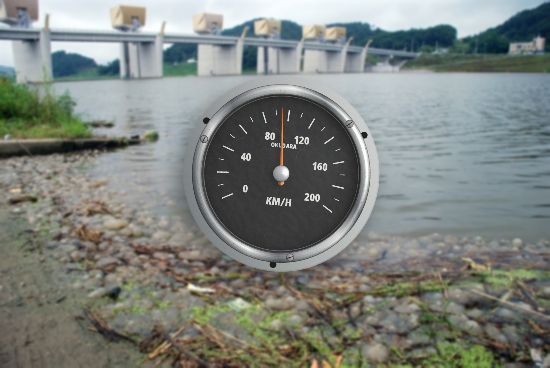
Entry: 95 km/h
